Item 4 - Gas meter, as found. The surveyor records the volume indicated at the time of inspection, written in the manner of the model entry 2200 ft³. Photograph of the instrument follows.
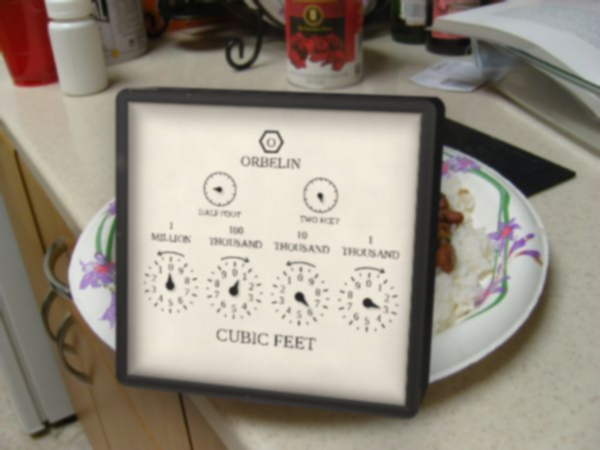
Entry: 6300 ft³
